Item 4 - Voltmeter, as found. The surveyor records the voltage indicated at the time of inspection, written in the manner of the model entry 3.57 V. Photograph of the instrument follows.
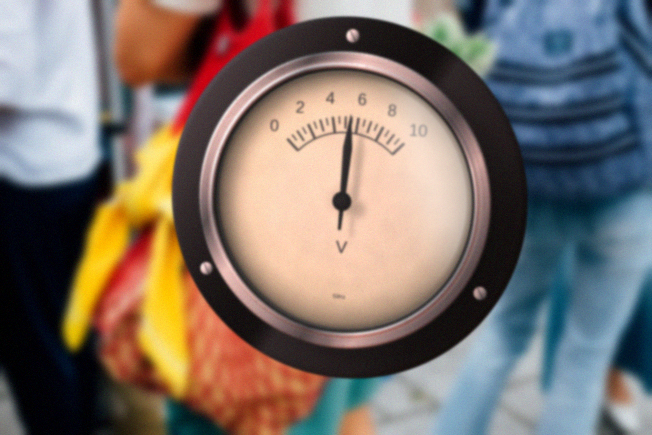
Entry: 5.5 V
